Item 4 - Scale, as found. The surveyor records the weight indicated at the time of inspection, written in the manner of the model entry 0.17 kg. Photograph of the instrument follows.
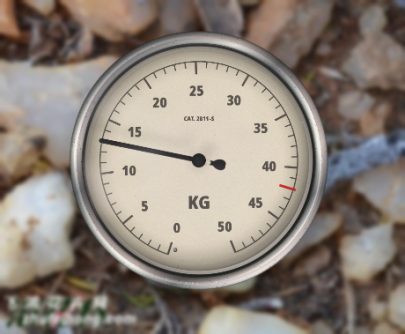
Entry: 13 kg
